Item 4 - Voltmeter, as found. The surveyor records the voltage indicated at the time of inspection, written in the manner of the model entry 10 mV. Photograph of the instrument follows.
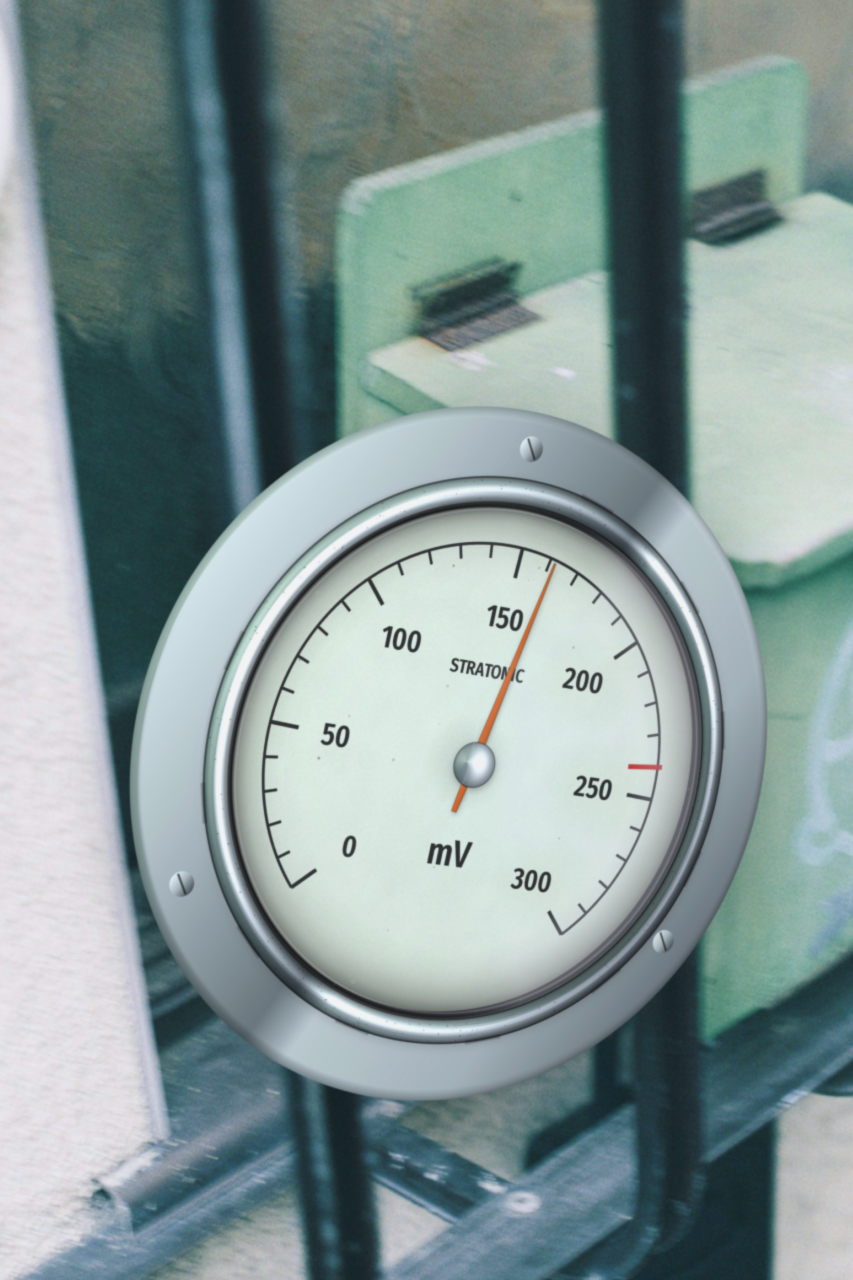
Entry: 160 mV
